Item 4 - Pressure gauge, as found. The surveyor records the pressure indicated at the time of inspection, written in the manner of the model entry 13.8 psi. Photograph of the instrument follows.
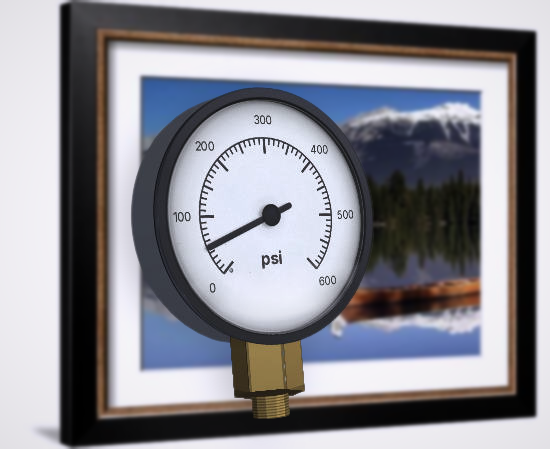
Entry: 50 psi
